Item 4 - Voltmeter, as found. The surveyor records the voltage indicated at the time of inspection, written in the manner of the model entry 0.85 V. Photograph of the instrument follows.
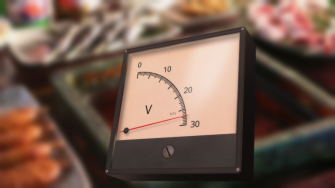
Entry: 27.5 V
